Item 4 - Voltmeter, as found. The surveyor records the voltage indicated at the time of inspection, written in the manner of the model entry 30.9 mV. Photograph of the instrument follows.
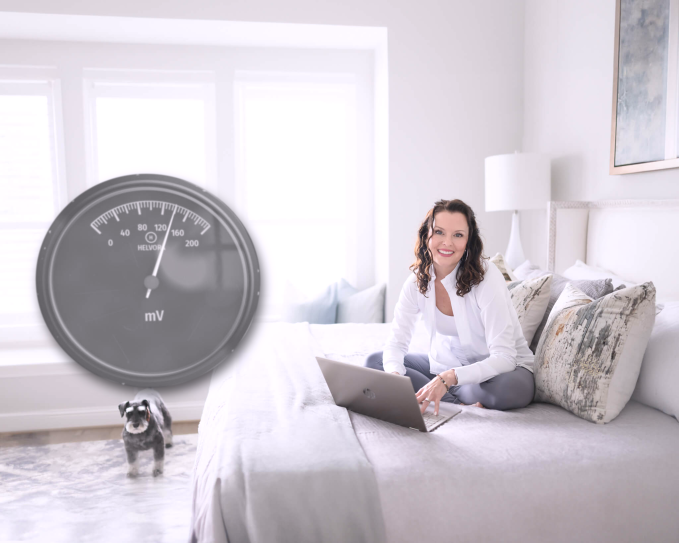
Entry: 140 mV
